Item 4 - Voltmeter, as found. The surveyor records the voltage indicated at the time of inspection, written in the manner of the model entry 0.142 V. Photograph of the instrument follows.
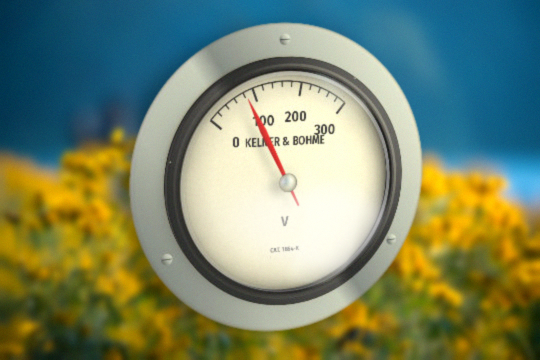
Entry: 80 V
